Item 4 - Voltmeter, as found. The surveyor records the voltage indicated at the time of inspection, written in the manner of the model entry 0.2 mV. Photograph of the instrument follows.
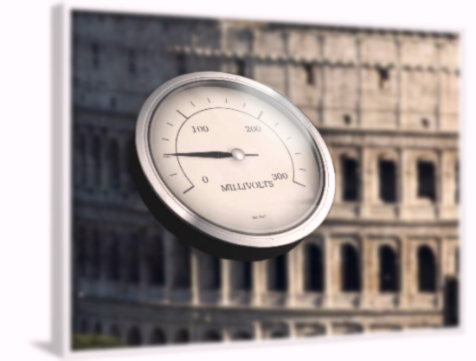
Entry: 40 mV
